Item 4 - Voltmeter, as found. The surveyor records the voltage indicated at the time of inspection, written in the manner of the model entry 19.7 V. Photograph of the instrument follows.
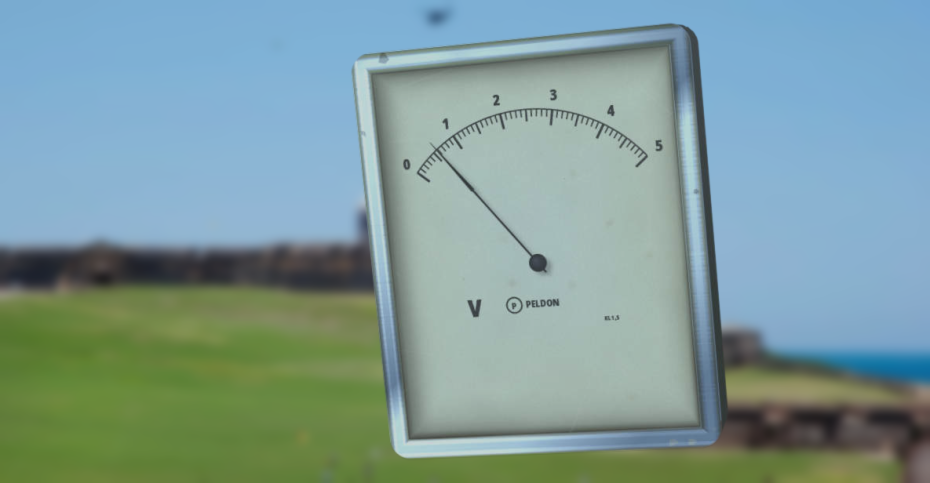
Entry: 0.6 V
